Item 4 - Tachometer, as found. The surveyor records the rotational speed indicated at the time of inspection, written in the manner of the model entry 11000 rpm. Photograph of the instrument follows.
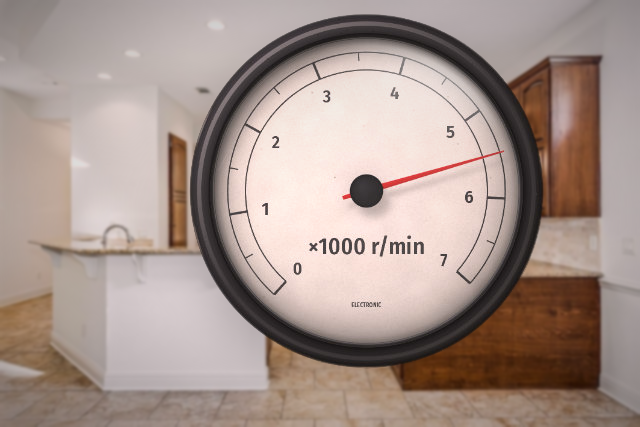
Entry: 5500 rpm
